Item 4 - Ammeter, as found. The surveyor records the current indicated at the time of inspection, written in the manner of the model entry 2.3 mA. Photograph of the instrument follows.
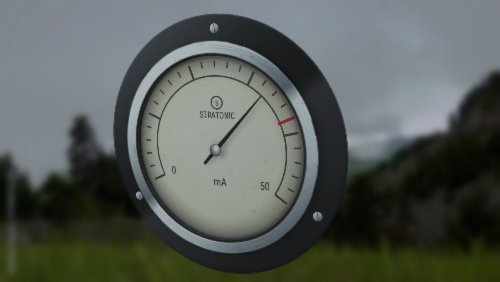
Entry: 33 mA
